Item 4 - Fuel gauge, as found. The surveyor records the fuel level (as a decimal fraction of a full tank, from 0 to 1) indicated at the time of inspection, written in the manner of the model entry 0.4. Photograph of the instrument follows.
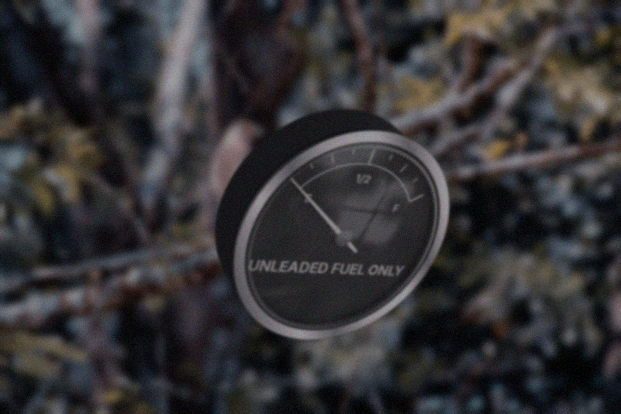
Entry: 0
